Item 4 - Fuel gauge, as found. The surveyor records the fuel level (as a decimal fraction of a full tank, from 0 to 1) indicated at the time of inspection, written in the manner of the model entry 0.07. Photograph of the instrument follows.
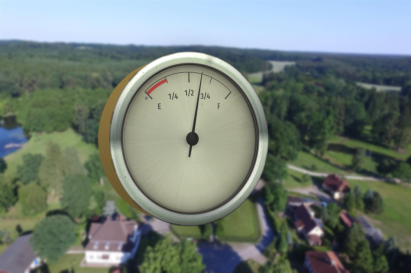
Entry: 0.625
